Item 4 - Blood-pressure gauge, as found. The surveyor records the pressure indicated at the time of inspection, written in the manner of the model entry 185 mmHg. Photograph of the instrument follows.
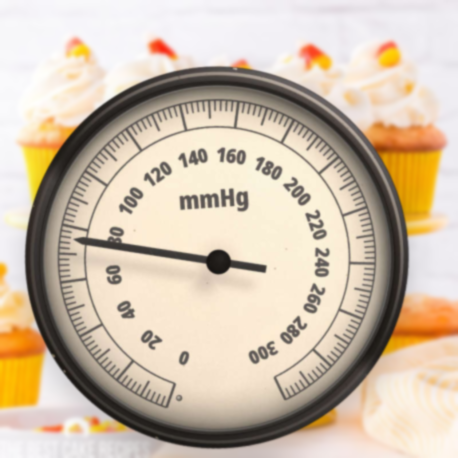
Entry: 76 mmHg
